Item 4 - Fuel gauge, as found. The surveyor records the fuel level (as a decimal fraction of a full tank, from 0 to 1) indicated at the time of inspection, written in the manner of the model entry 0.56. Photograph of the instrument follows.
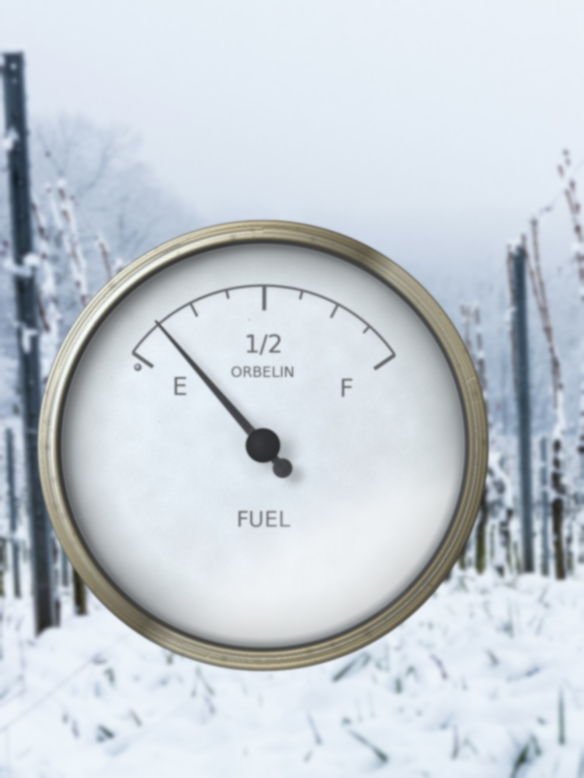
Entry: 0.125
